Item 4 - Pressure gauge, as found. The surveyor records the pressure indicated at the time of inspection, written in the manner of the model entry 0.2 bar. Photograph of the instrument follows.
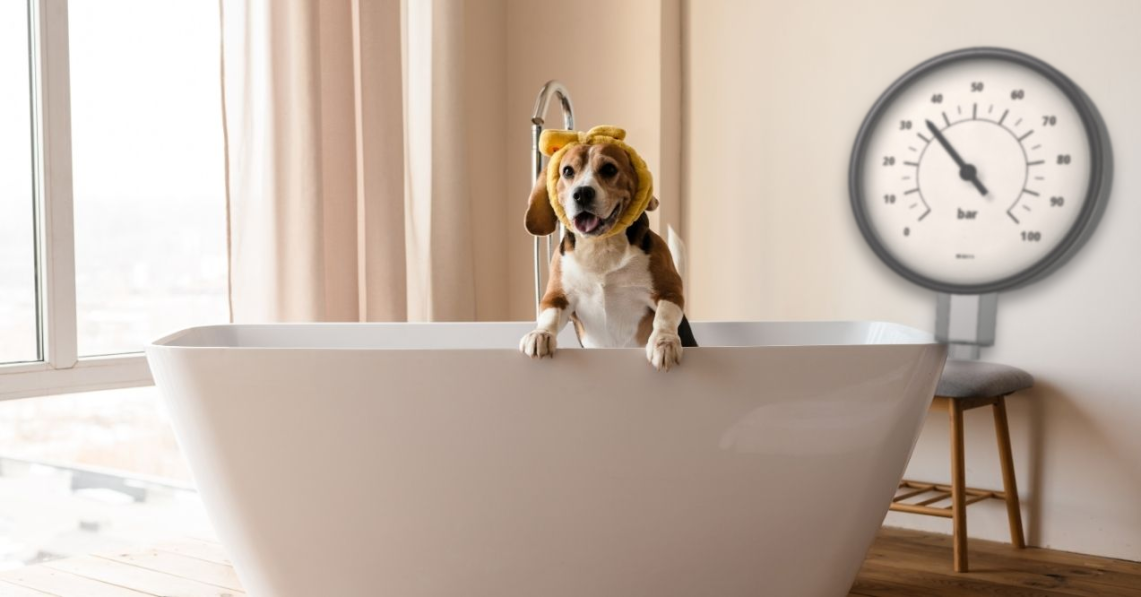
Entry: 35 bar
